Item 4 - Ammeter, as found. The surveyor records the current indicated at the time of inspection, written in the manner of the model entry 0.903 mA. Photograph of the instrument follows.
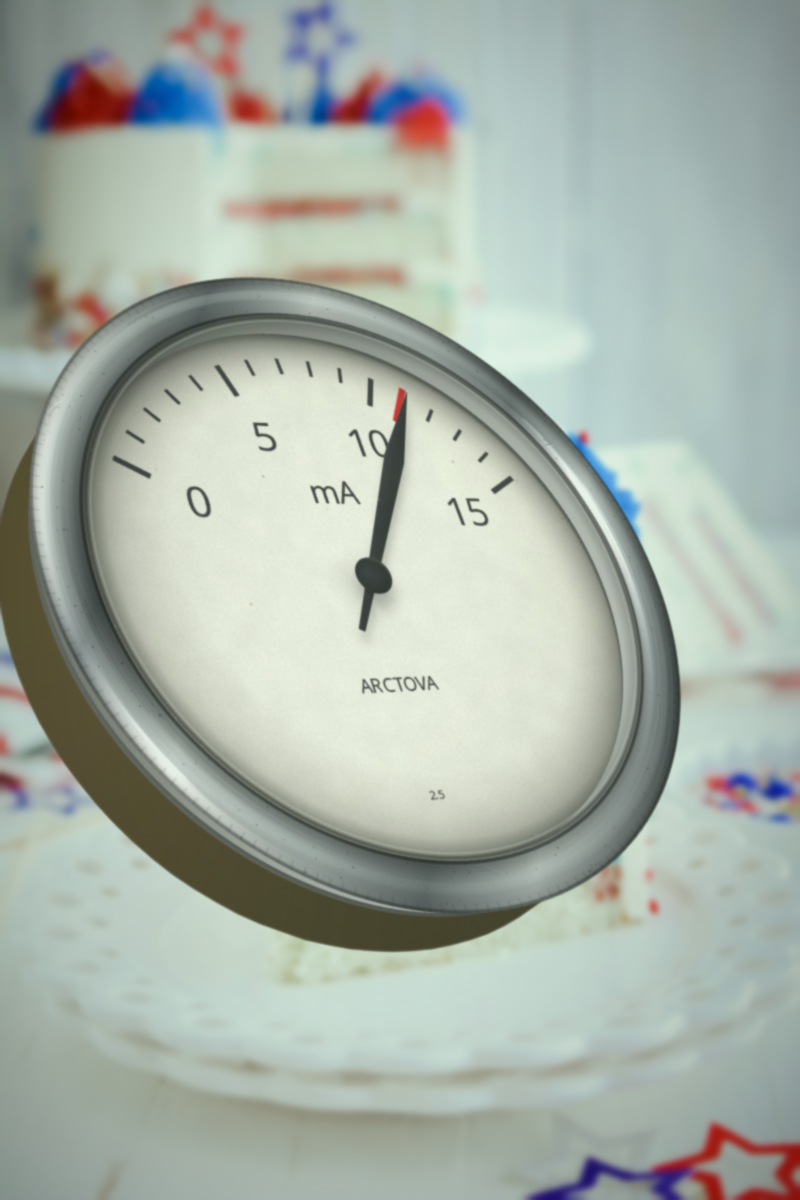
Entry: 11 mA
